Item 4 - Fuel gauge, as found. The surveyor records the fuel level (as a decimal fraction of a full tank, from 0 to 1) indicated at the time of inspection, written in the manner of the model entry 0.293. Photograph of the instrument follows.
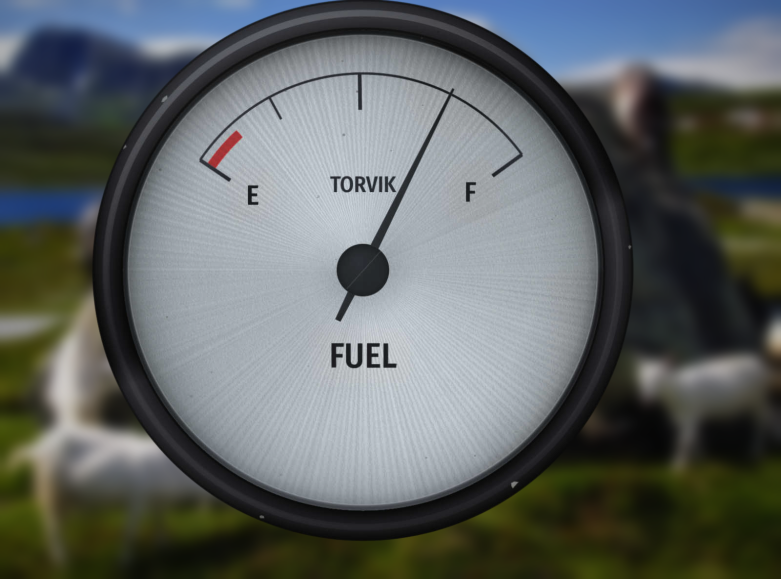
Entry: 0.75
